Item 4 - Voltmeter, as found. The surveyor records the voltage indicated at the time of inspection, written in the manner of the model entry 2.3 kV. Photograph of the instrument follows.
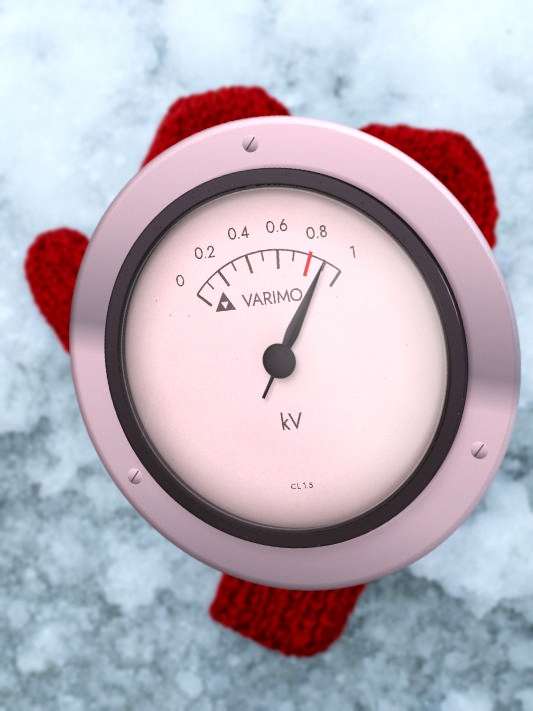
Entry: 0.9 kV
